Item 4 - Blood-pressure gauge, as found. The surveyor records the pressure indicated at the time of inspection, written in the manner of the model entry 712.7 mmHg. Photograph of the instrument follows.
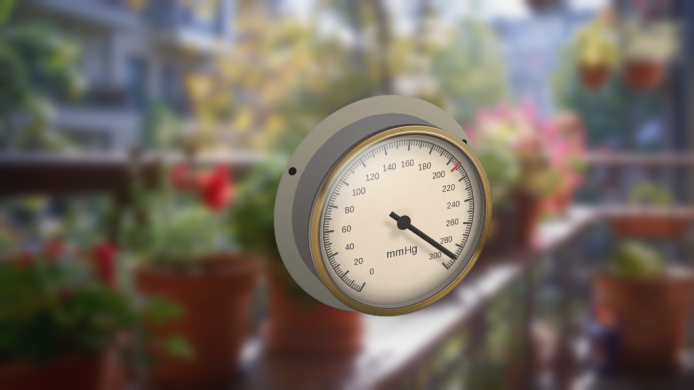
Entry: 290 mmHg
